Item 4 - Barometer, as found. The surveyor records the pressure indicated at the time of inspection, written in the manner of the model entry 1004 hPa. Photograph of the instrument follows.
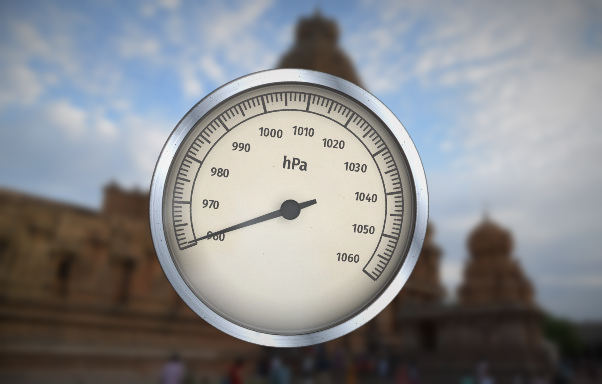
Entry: 961 hPa
